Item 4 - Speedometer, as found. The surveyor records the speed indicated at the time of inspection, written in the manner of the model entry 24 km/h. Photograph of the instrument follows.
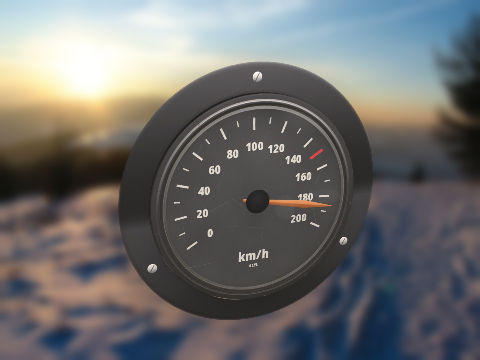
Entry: 185 km/h
